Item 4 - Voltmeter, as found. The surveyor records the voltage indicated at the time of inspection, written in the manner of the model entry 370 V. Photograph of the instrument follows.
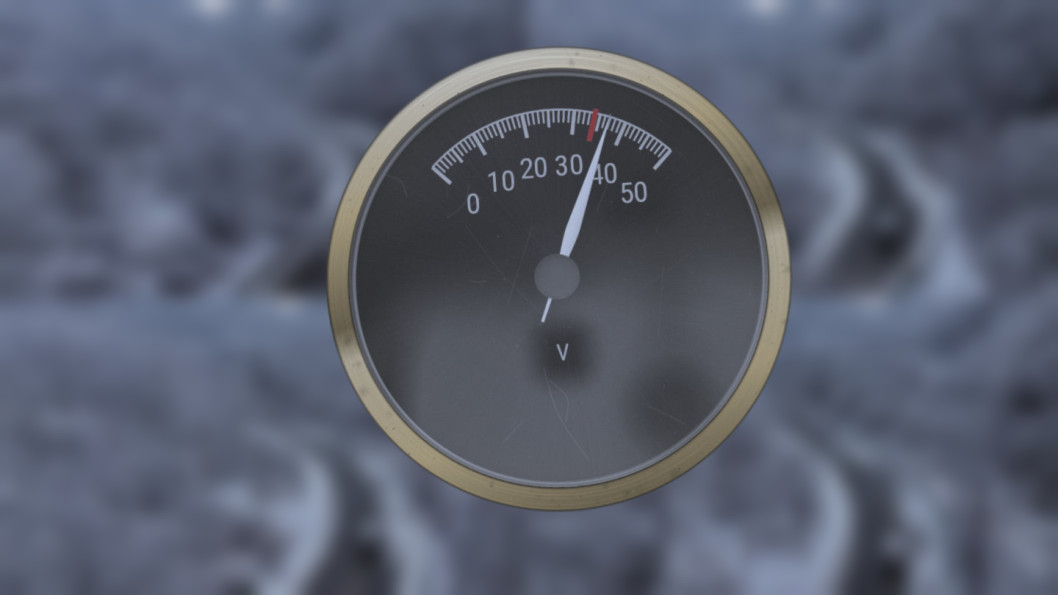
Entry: 37 V
